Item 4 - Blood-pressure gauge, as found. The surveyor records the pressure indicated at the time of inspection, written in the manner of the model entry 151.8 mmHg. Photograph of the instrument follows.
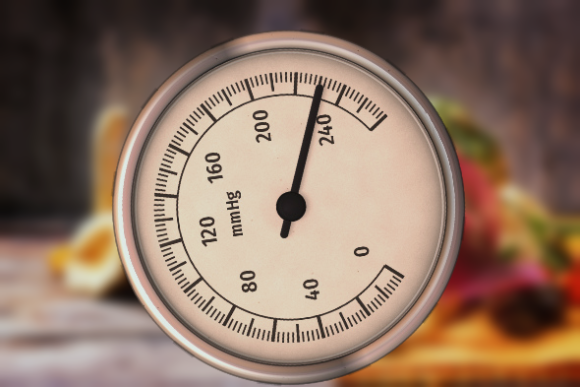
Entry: 230 mmHg
